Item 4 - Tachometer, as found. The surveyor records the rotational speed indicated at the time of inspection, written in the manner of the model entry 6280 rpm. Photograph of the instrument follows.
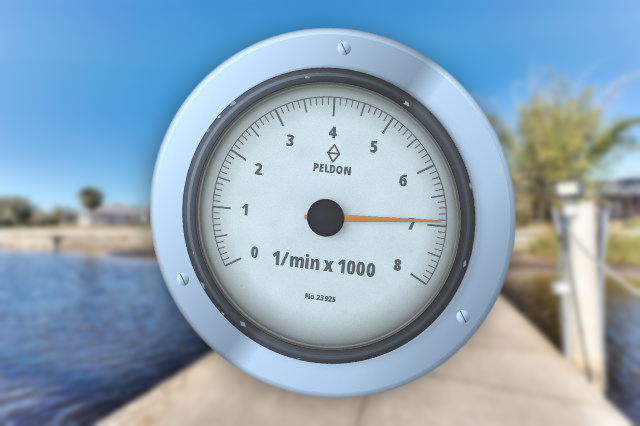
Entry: 6900 rpm
